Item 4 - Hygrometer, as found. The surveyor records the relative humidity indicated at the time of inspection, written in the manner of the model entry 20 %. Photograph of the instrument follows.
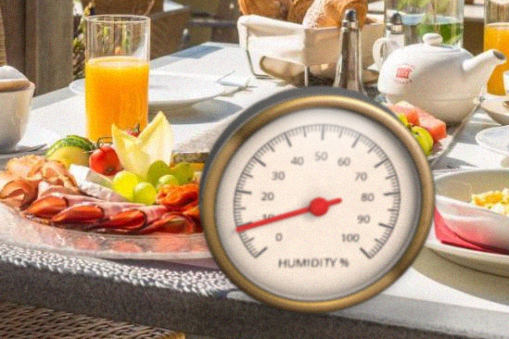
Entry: 10 %
